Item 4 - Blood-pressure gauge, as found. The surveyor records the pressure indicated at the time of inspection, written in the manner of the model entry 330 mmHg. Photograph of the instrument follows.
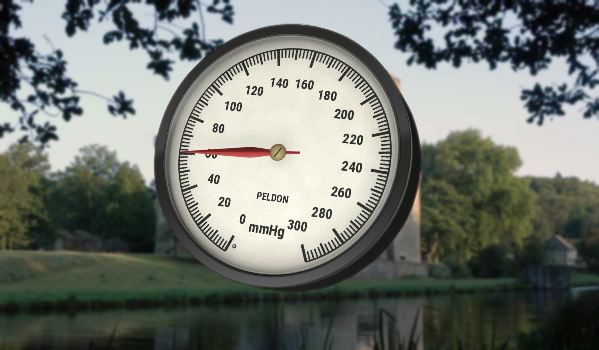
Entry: 60 mmHg
